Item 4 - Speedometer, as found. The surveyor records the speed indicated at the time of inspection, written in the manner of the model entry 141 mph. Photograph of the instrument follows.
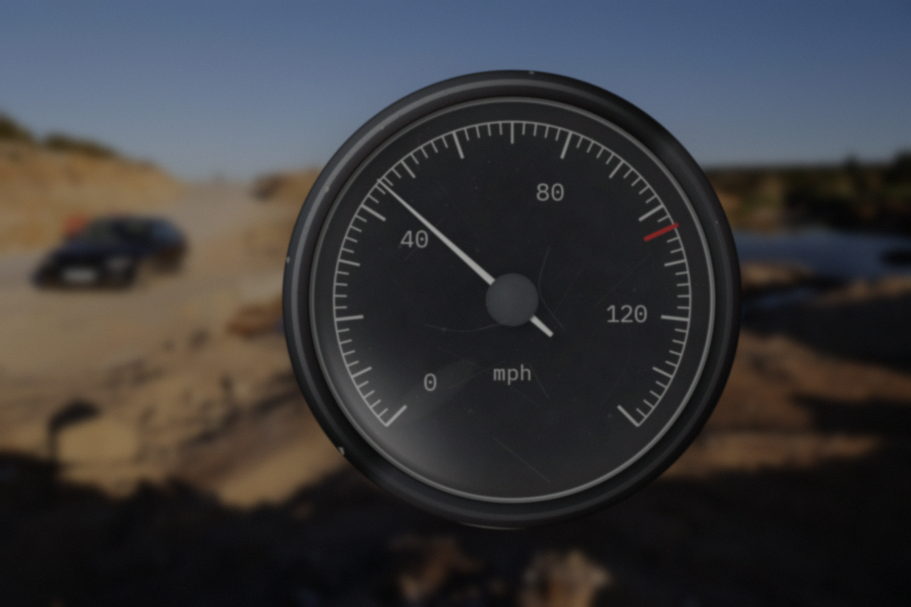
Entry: 45 mph
